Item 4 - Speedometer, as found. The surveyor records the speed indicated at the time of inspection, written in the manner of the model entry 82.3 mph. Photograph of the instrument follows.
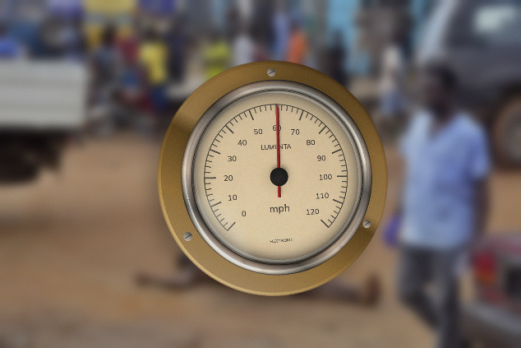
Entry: 60 mph
